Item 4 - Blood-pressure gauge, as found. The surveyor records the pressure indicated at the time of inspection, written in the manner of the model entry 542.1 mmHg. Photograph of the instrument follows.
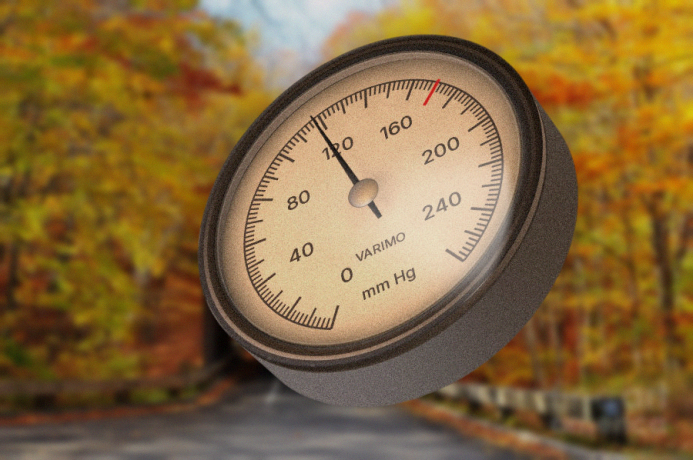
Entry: 118 mmHg
